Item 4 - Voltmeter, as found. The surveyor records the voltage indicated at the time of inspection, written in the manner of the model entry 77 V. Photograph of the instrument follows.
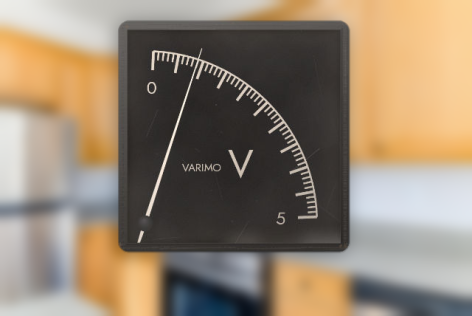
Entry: 0.9 V
